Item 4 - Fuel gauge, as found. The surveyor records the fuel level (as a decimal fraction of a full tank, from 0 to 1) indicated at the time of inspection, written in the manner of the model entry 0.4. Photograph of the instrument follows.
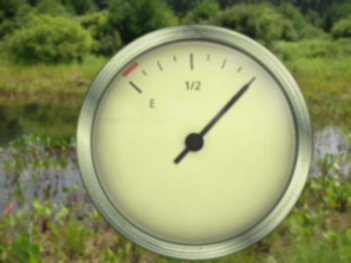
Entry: 1
